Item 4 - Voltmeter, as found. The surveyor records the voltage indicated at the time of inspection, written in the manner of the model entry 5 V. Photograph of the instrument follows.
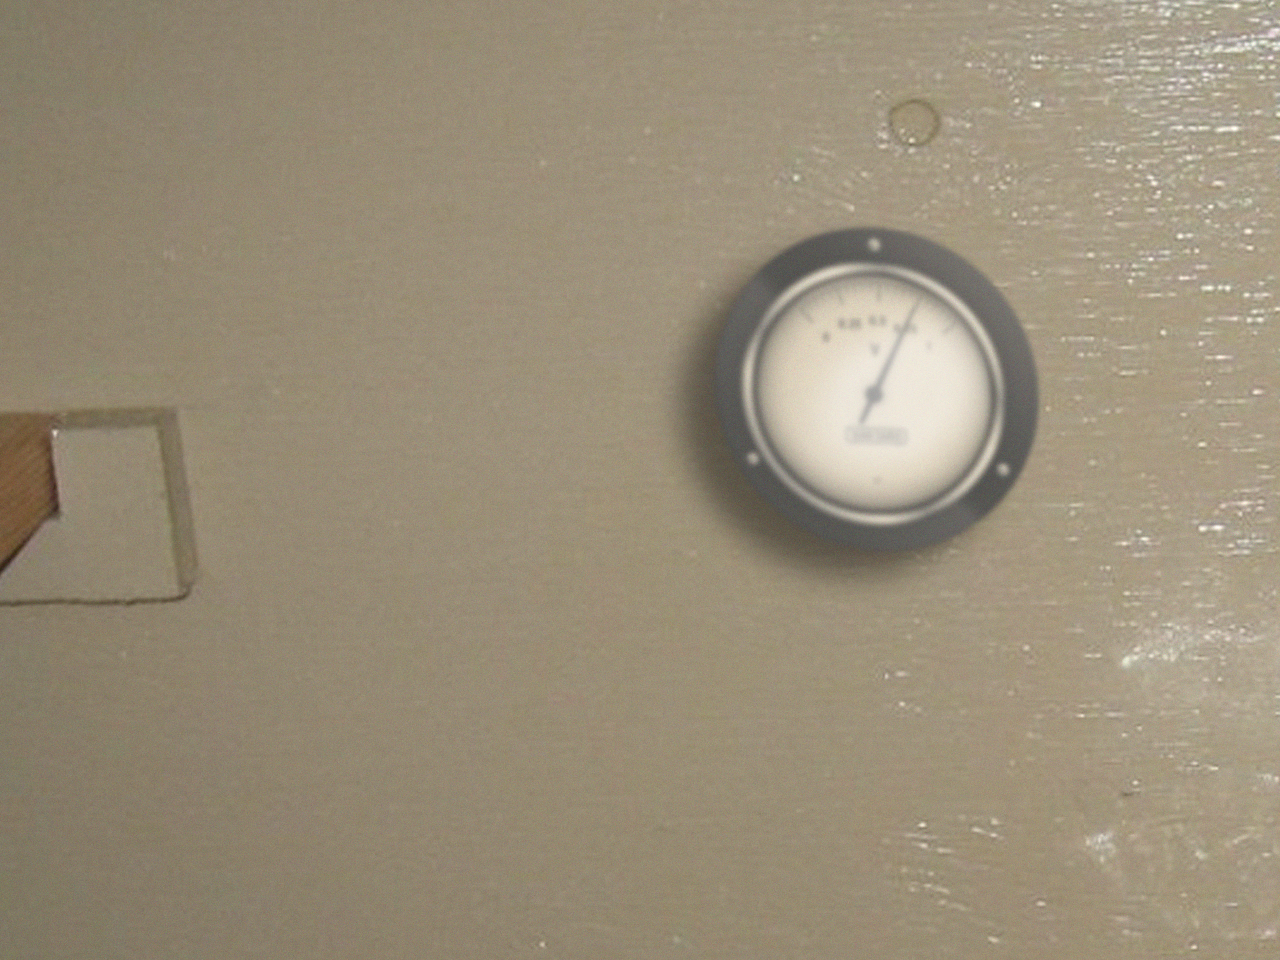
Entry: 0.75 V
